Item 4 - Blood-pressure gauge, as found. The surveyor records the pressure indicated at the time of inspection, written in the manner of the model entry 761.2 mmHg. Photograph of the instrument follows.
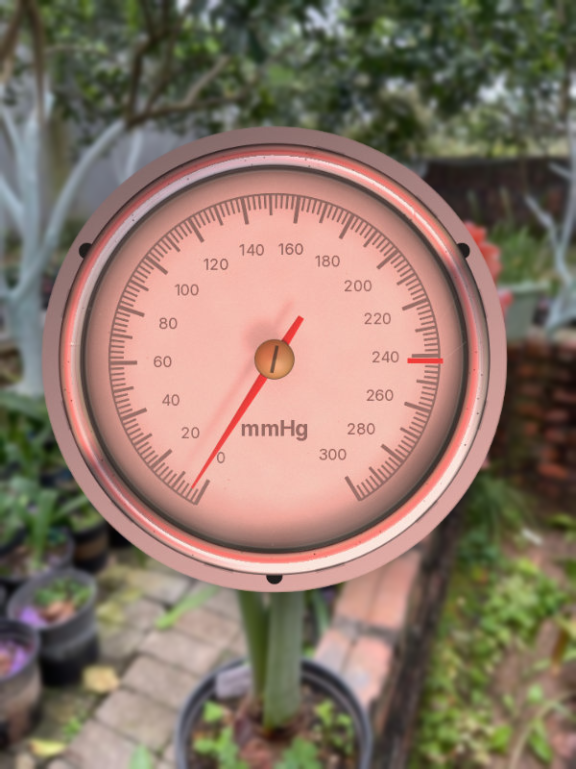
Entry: 4 mmHg
